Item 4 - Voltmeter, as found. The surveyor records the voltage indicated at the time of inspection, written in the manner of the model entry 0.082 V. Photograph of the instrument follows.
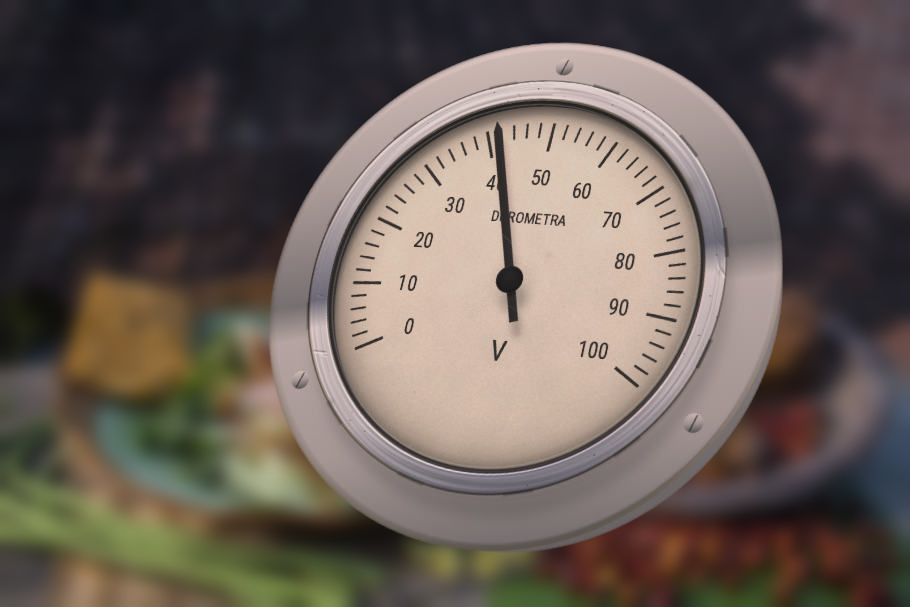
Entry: 42 V
